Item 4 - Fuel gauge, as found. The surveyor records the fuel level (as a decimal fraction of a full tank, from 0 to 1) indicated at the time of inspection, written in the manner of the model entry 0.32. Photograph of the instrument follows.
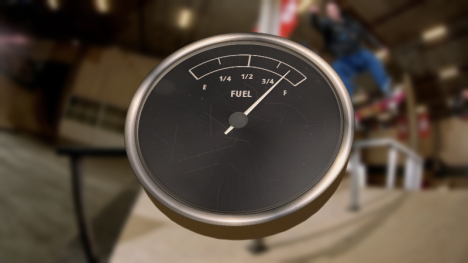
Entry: 0.875
